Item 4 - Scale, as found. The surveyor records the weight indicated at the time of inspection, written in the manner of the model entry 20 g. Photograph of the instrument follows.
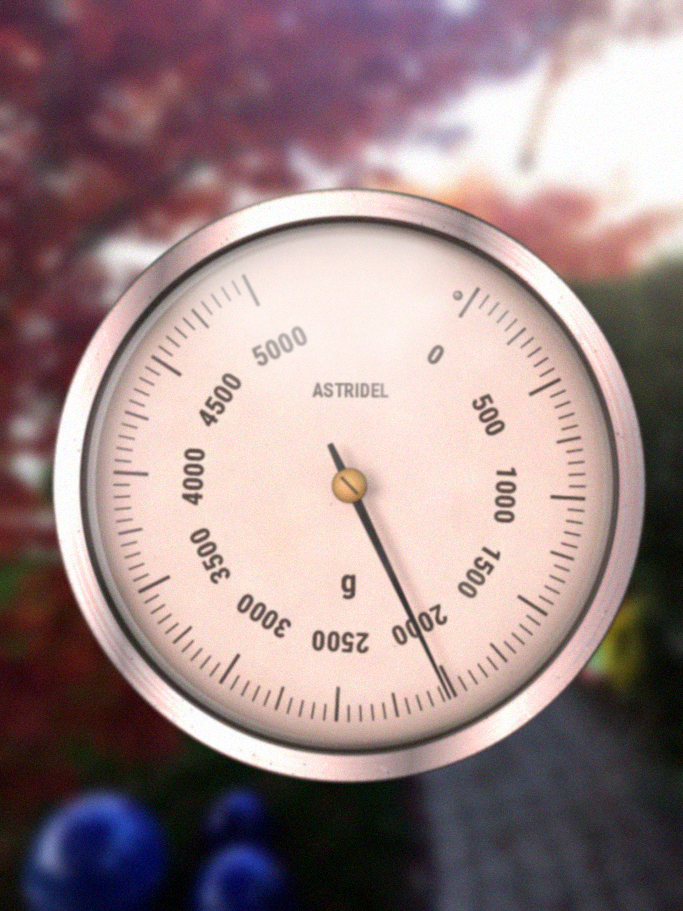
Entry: 2025 g
